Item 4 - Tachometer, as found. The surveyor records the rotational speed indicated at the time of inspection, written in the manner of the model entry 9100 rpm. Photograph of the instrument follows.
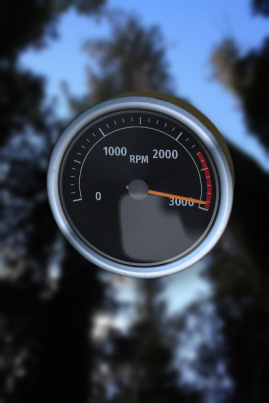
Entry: 2900 rpm
